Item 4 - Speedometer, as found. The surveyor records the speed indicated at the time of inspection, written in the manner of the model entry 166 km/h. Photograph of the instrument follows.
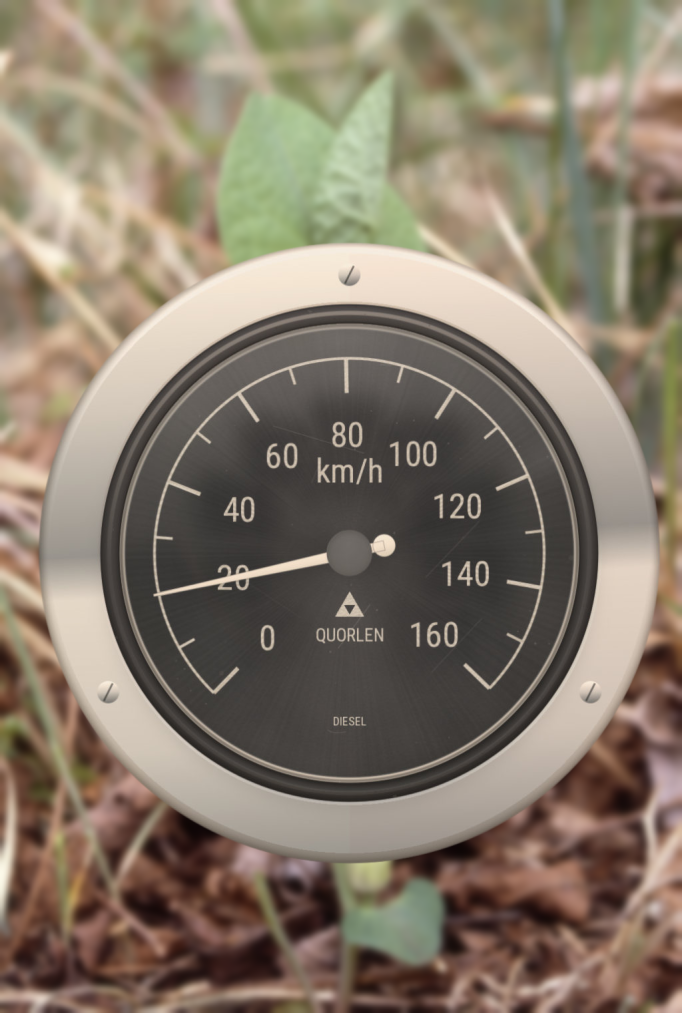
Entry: 20 km/h
